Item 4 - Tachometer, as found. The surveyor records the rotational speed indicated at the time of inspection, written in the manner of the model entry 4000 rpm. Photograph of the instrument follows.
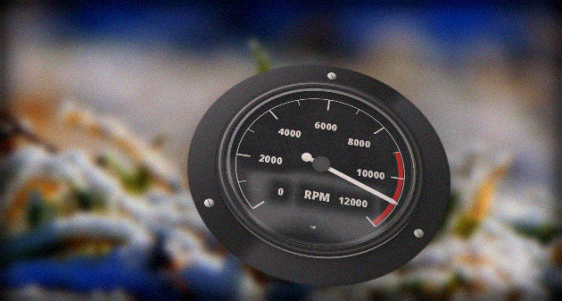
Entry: 11000 rpm
